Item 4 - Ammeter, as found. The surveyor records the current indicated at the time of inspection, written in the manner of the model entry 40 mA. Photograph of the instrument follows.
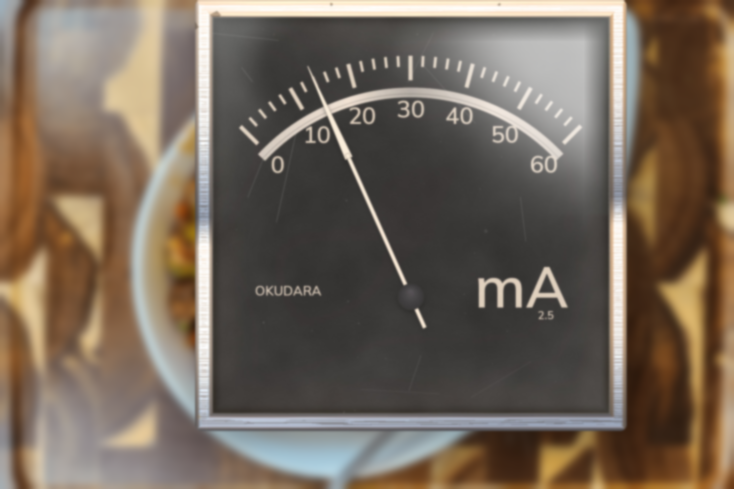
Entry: 14 mA
